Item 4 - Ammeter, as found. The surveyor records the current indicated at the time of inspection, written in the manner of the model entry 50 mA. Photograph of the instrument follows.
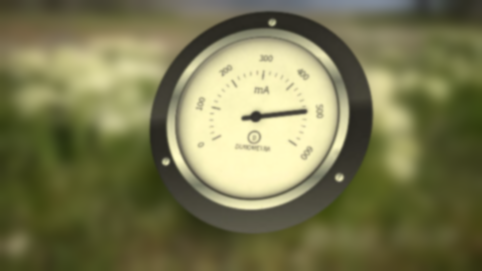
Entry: 500 mA
